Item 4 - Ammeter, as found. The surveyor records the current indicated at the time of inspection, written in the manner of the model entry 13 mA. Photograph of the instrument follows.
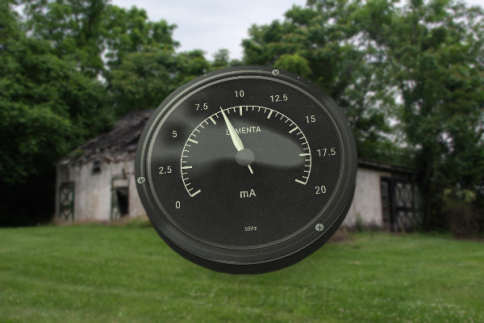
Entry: 8.5 mA
